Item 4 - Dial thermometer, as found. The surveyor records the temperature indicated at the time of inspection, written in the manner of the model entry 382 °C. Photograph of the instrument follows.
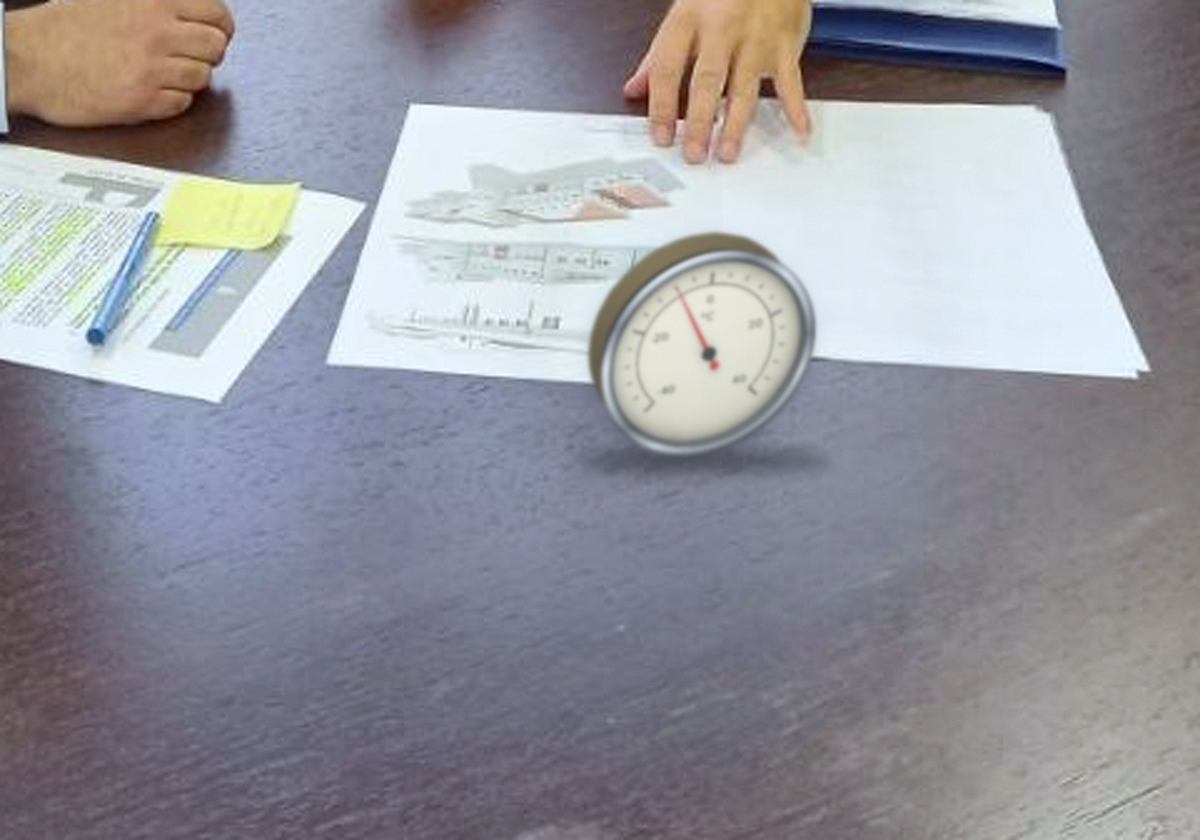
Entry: -8 °C
